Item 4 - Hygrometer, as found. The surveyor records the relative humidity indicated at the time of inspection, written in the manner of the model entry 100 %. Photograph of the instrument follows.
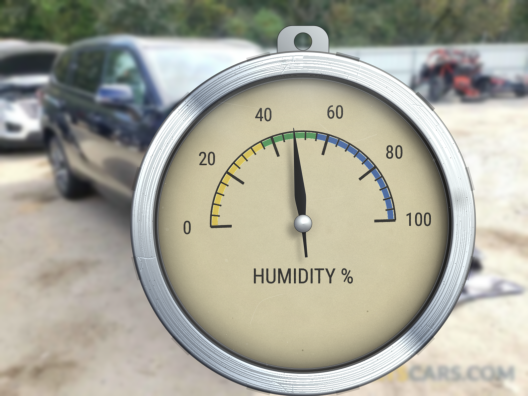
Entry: 48 %
